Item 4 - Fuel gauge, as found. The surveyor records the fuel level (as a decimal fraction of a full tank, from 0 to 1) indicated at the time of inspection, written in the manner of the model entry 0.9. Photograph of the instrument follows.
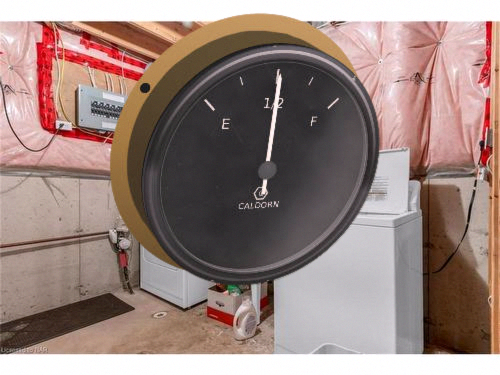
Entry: 0.5
